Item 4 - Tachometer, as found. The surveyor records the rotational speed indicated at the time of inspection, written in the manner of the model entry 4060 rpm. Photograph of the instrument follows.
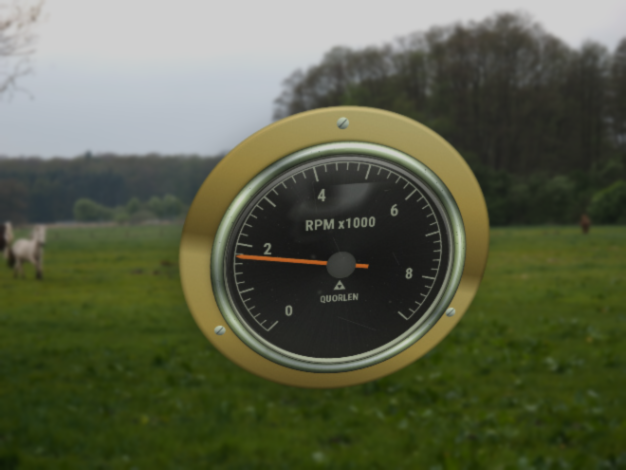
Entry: 1800 rpm
